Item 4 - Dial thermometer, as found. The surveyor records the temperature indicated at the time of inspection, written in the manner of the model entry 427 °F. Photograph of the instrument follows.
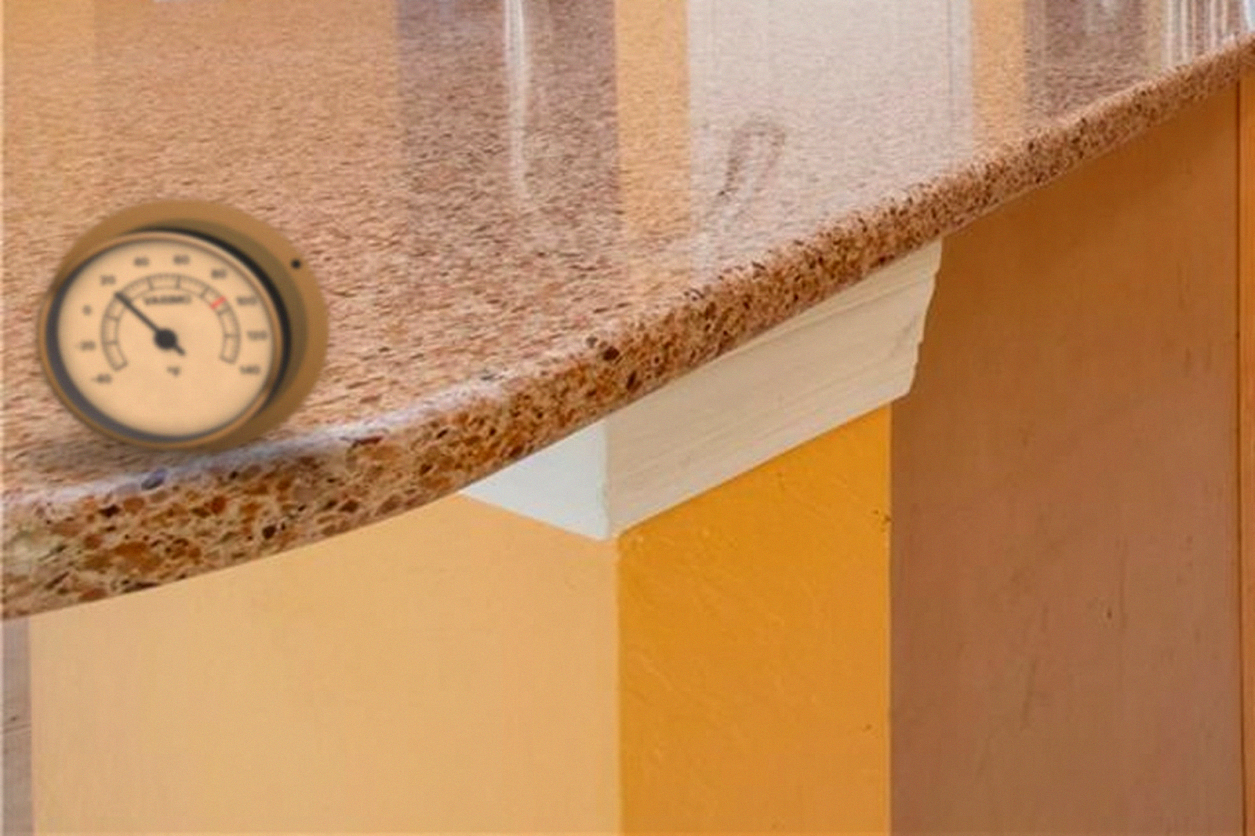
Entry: 20 °F
